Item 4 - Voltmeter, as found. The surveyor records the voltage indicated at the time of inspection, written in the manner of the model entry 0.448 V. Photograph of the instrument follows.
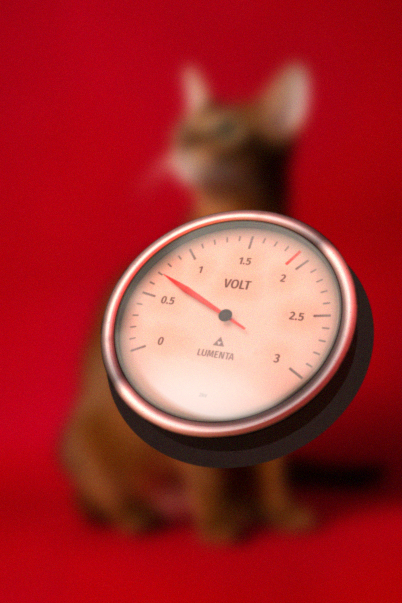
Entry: 0.7 V
